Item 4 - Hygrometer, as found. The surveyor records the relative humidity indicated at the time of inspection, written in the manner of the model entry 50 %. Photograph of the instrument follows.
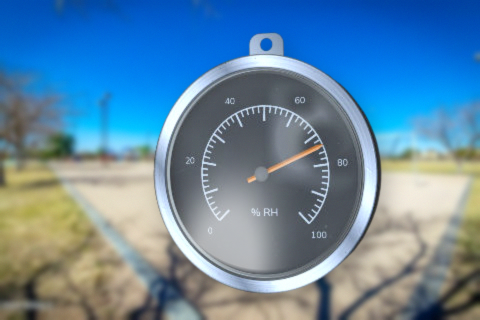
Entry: 74 %
